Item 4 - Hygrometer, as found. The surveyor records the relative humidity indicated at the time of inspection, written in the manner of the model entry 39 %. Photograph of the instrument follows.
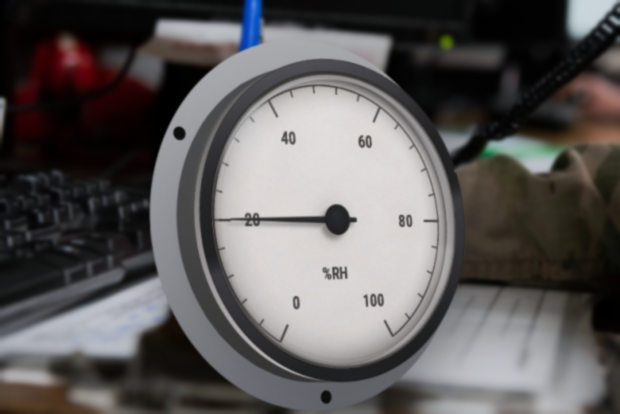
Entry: 20 %
